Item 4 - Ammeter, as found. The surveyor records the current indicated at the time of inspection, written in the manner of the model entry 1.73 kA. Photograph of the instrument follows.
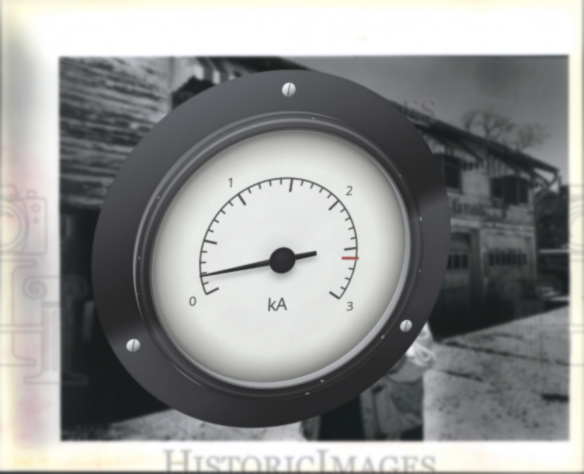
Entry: 0.2 kA
